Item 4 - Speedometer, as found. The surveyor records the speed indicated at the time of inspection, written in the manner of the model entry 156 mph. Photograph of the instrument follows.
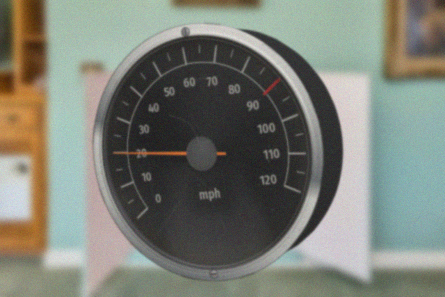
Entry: 20 mph
